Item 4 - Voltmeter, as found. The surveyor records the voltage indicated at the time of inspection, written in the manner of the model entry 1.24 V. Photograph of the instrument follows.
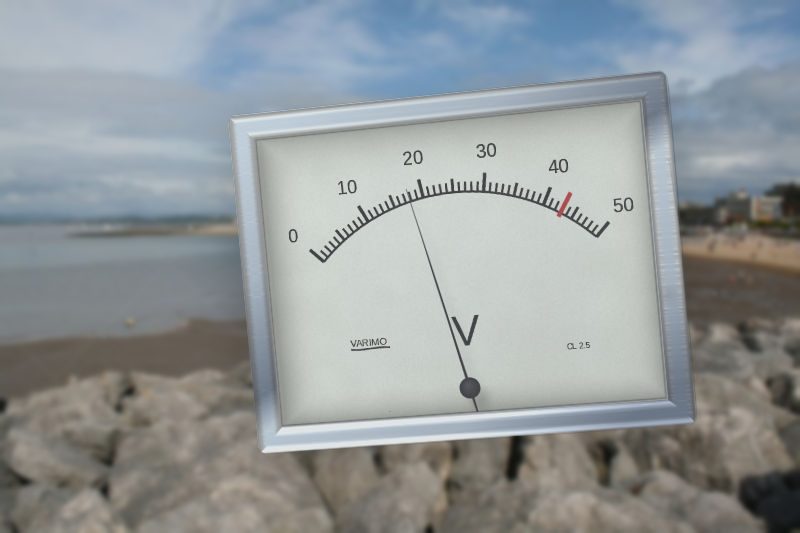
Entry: 18 V
